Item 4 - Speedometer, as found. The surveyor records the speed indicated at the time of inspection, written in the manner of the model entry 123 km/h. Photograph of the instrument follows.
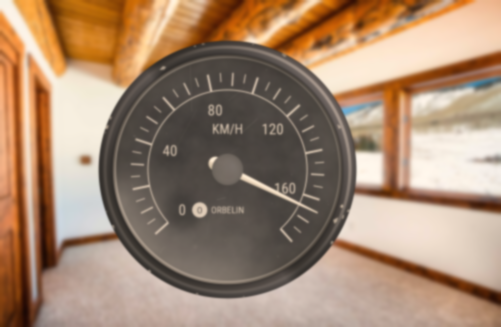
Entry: 165 km/h
